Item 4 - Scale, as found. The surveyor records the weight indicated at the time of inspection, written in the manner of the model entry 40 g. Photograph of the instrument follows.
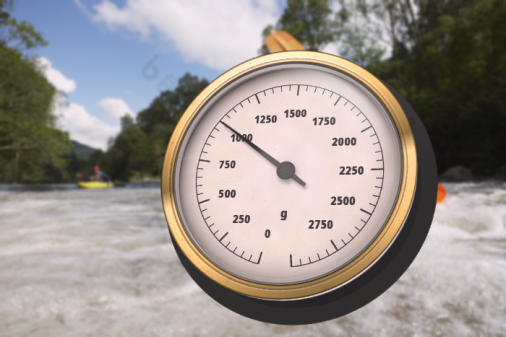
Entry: 1000 g
